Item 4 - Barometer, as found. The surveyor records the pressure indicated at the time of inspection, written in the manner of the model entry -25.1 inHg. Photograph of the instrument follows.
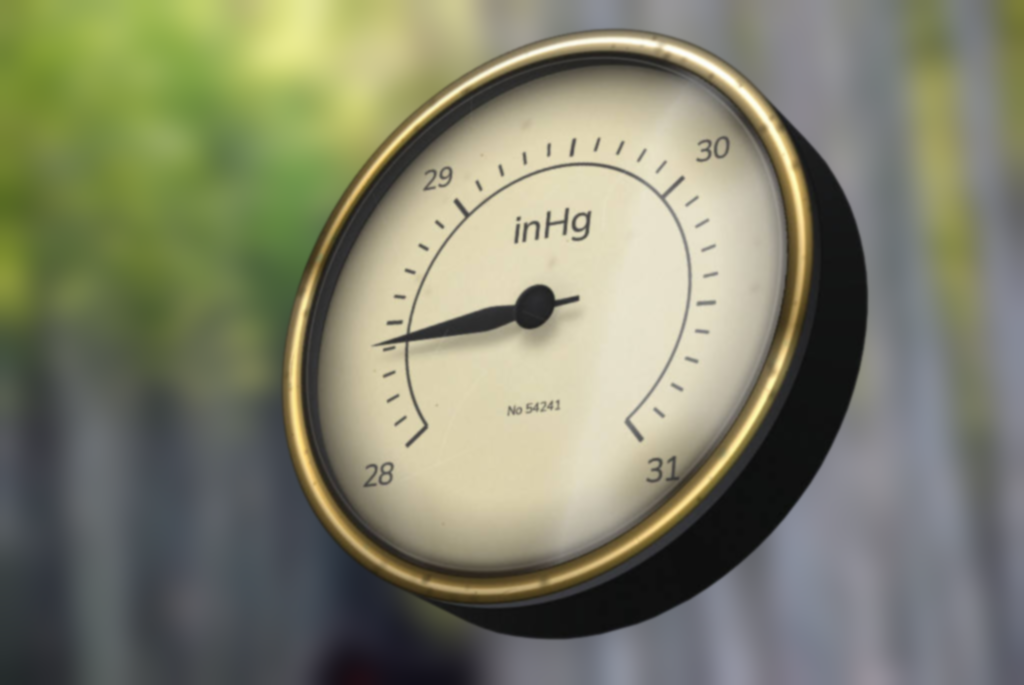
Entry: 28.4 inHg
